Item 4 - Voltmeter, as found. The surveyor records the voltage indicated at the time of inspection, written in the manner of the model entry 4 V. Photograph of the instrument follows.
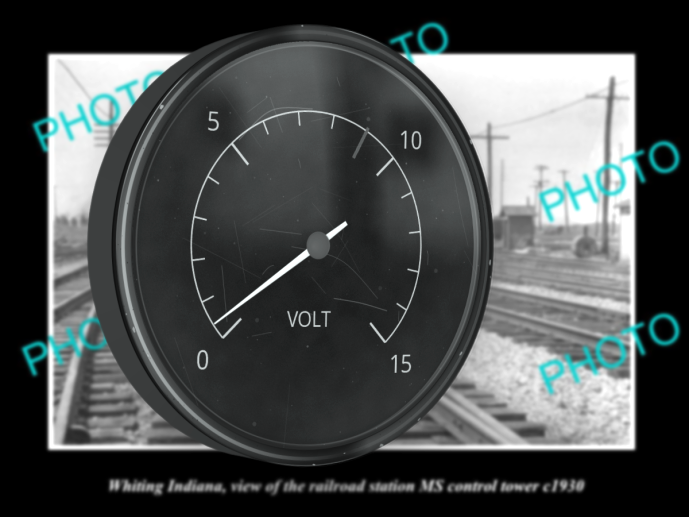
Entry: 0.5 V
